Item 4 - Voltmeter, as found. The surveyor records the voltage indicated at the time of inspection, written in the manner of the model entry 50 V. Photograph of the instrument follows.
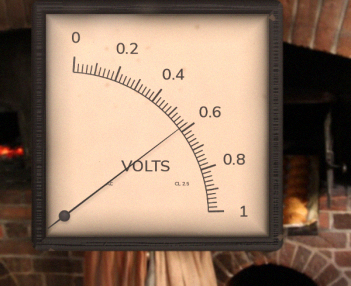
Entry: 0.58 V
